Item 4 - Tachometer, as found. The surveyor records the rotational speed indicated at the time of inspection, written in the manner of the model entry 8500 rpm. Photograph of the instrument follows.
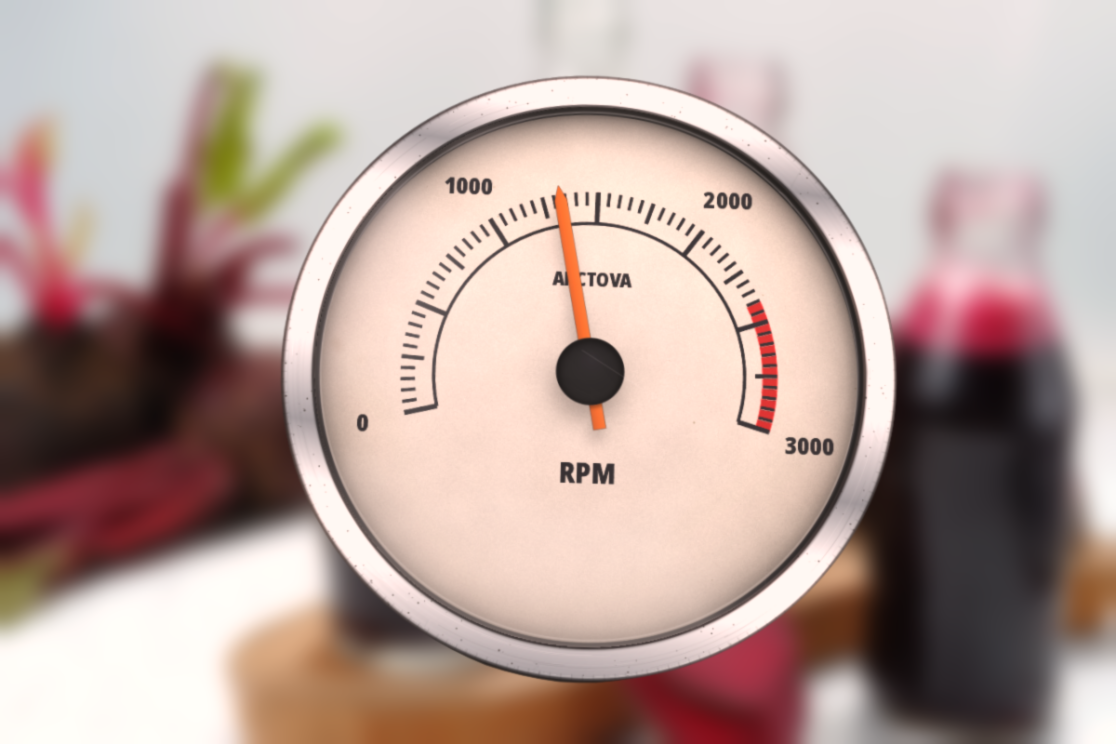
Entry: 1325 rpm
